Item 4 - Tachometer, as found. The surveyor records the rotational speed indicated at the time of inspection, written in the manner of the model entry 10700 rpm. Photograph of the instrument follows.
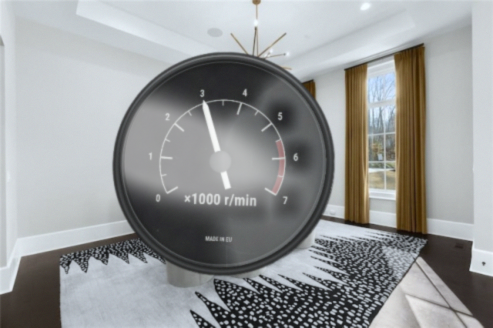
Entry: 3000 rpm
